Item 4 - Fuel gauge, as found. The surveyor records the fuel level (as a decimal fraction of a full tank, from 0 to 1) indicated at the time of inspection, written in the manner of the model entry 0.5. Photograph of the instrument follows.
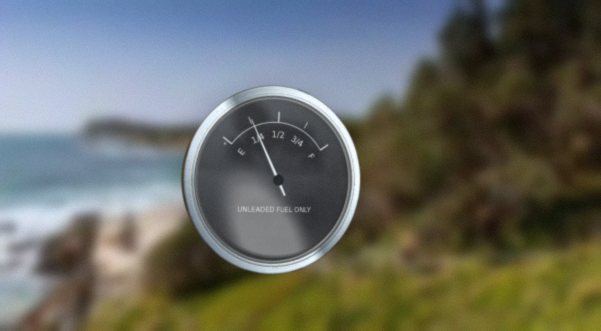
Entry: 0.25
